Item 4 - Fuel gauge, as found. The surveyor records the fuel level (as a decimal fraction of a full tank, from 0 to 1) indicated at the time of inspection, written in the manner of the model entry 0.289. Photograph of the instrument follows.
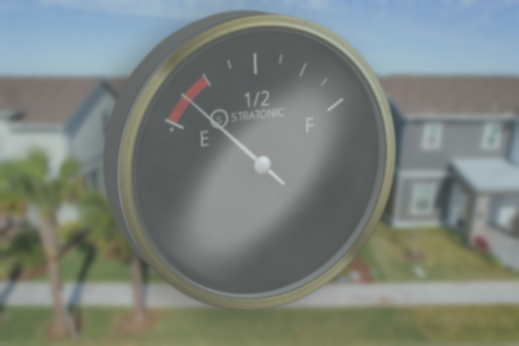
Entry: 0.125
